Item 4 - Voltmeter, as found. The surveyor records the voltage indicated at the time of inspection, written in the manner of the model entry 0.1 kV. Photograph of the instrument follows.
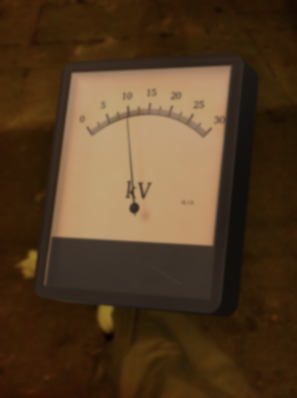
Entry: 10 kV
